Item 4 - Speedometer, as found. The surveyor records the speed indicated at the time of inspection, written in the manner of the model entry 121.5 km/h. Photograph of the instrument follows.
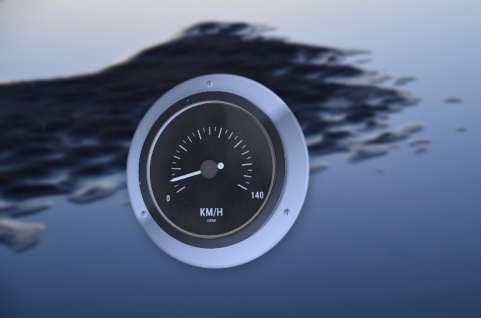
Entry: 10 km/h
